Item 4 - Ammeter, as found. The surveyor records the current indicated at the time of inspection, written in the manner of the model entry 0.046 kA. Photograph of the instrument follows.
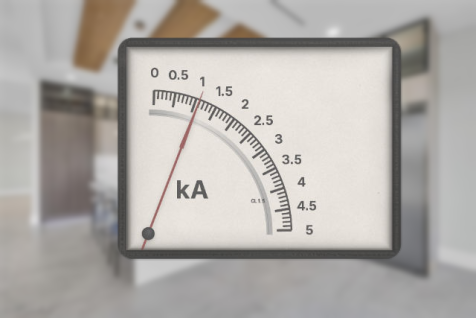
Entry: 1.1 kA
